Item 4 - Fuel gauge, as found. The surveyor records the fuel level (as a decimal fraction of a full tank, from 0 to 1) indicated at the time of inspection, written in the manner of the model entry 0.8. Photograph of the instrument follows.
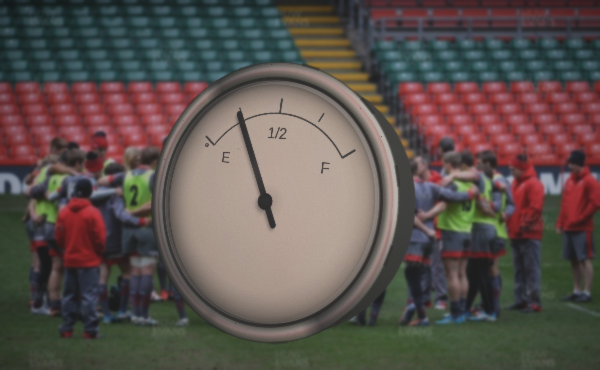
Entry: 0.25
